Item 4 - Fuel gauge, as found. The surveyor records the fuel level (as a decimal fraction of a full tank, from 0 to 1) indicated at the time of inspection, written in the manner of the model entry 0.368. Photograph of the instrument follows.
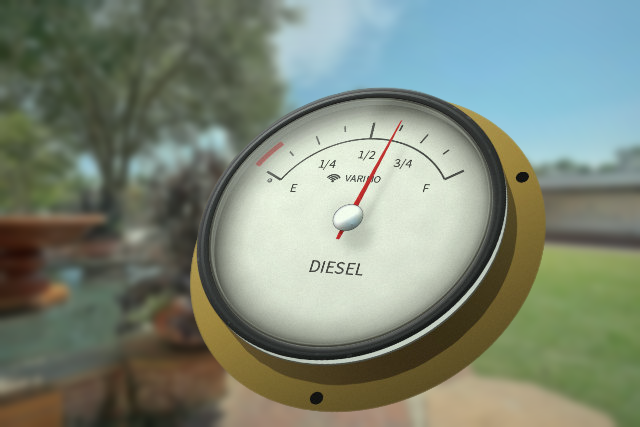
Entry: 0.625
